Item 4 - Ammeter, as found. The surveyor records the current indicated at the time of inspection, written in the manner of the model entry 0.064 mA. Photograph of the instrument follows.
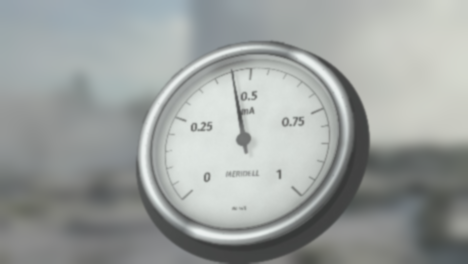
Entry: 0.45 mA
